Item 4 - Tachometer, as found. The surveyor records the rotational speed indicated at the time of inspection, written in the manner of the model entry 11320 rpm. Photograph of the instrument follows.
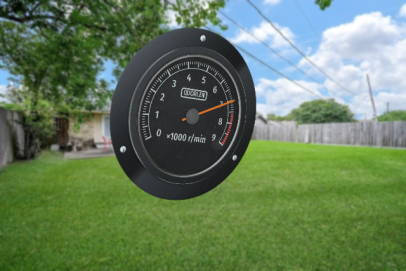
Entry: 7000 rpm
